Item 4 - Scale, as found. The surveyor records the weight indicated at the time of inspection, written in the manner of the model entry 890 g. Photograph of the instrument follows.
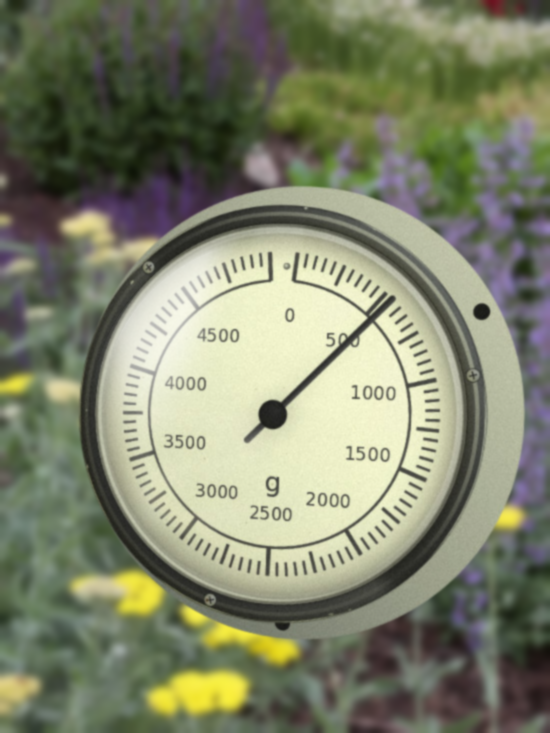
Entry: 550 g
